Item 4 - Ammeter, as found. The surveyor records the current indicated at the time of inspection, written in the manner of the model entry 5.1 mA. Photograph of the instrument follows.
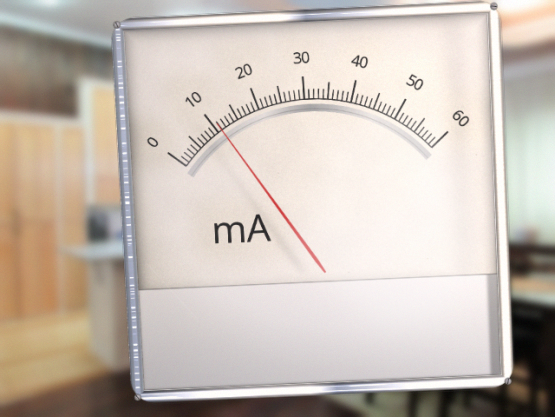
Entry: 11 mA
